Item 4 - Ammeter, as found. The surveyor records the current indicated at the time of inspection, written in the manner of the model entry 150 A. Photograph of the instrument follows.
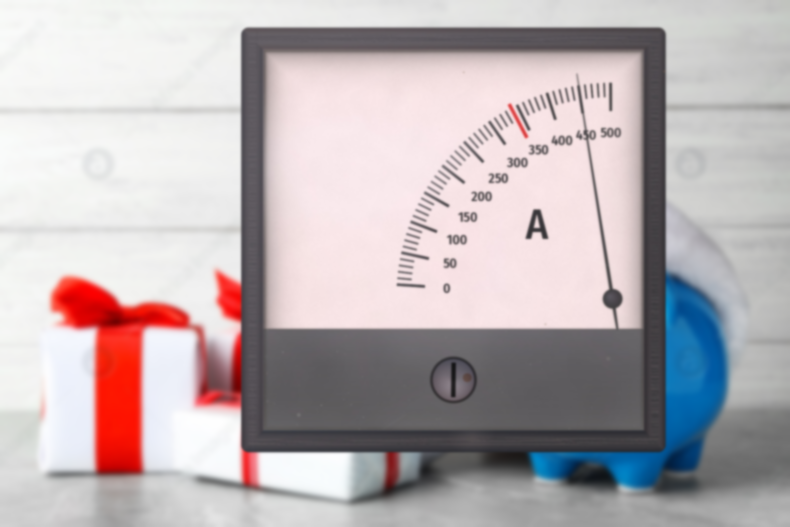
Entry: 450 A
